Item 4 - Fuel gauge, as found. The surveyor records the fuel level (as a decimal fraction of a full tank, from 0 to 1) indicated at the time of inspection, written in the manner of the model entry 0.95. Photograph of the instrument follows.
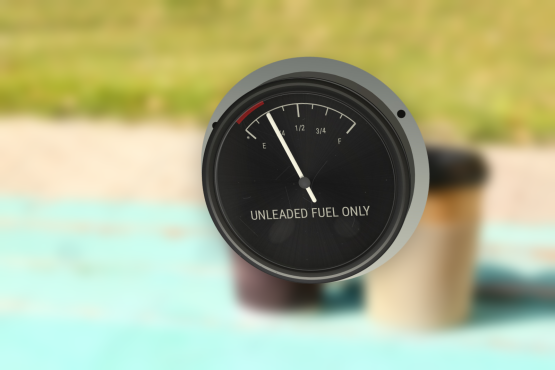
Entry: 0.25
